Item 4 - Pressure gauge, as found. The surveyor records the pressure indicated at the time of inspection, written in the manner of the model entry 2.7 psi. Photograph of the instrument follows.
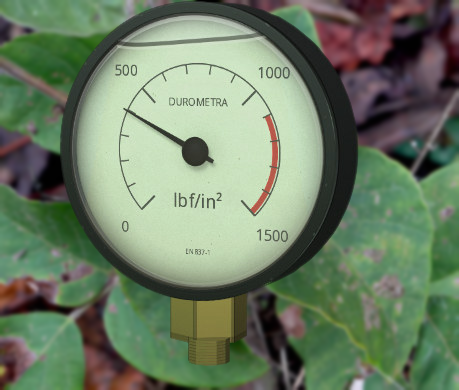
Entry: 400 psi
